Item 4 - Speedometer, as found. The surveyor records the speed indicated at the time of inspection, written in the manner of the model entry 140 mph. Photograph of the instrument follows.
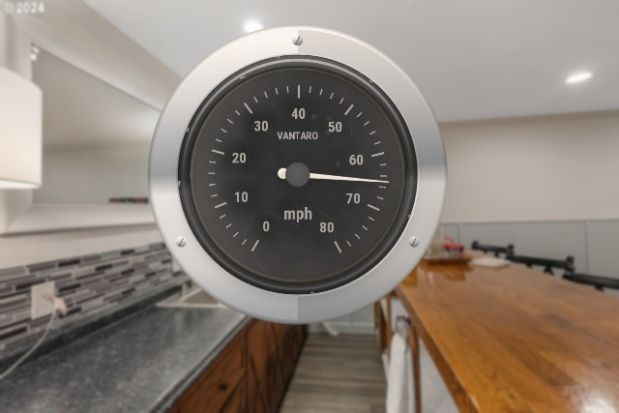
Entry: 65 mph
